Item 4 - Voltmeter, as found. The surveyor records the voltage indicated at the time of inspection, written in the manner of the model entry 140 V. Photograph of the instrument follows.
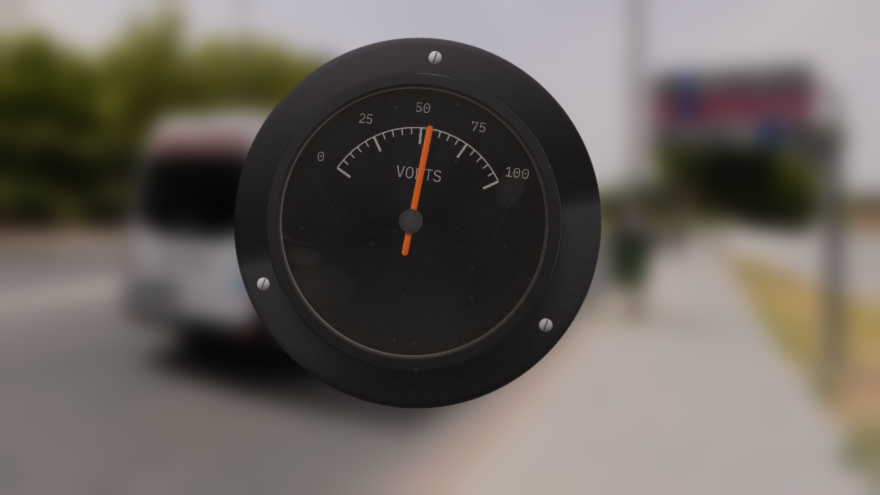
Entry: 55 V
